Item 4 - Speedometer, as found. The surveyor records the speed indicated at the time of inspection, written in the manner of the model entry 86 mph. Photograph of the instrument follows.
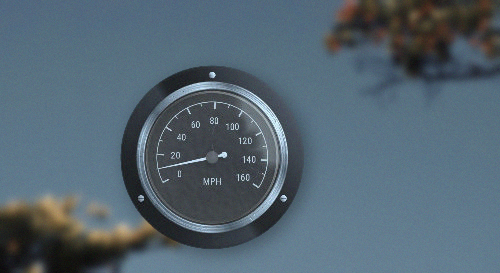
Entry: 10 mph
